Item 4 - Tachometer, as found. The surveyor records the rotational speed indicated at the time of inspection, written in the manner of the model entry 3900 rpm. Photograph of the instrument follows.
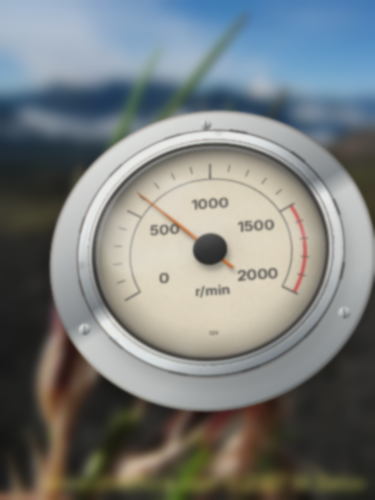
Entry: 600 rpm
